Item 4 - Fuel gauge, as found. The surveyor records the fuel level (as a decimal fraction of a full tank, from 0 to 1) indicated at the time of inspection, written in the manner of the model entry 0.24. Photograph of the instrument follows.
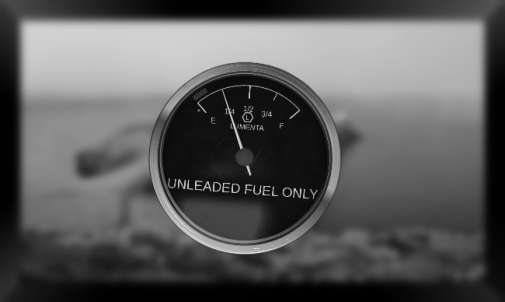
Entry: 0.25
